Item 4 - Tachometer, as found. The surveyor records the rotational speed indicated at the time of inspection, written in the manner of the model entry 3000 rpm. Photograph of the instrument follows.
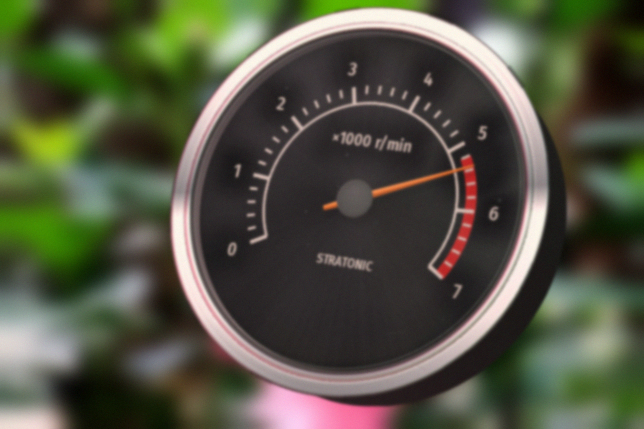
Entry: 5400 rpm
